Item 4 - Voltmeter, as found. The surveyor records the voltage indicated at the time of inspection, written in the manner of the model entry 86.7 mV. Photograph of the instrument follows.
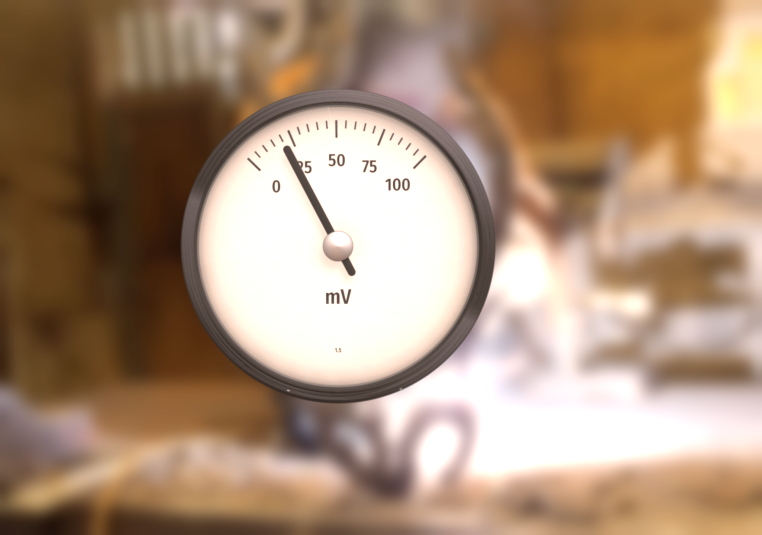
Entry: 20 mV
